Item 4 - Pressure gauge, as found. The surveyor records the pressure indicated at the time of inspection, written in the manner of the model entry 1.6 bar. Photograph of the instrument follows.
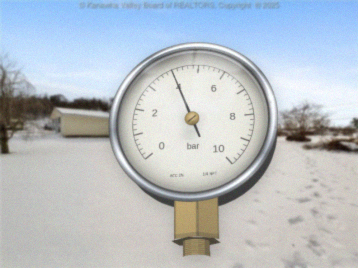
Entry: 4 bar
